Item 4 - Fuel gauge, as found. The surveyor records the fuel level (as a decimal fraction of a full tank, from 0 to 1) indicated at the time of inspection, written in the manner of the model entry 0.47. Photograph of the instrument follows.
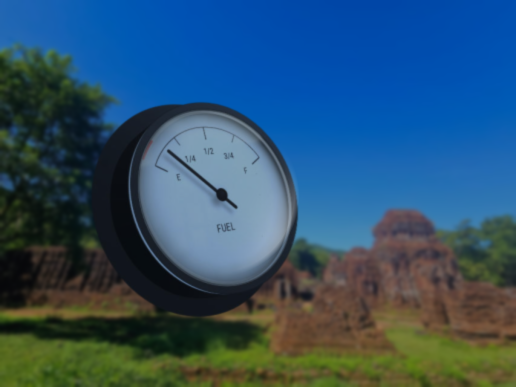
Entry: 0.125
